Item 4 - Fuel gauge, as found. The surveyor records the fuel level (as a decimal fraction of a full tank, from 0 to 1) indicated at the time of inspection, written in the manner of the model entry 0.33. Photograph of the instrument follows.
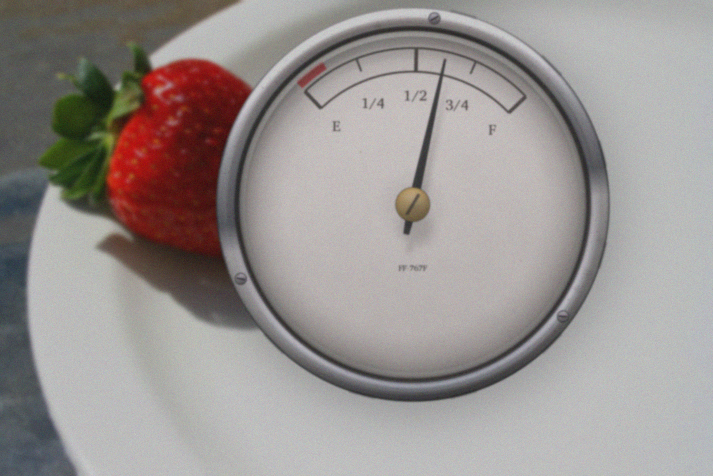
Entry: 0.625
